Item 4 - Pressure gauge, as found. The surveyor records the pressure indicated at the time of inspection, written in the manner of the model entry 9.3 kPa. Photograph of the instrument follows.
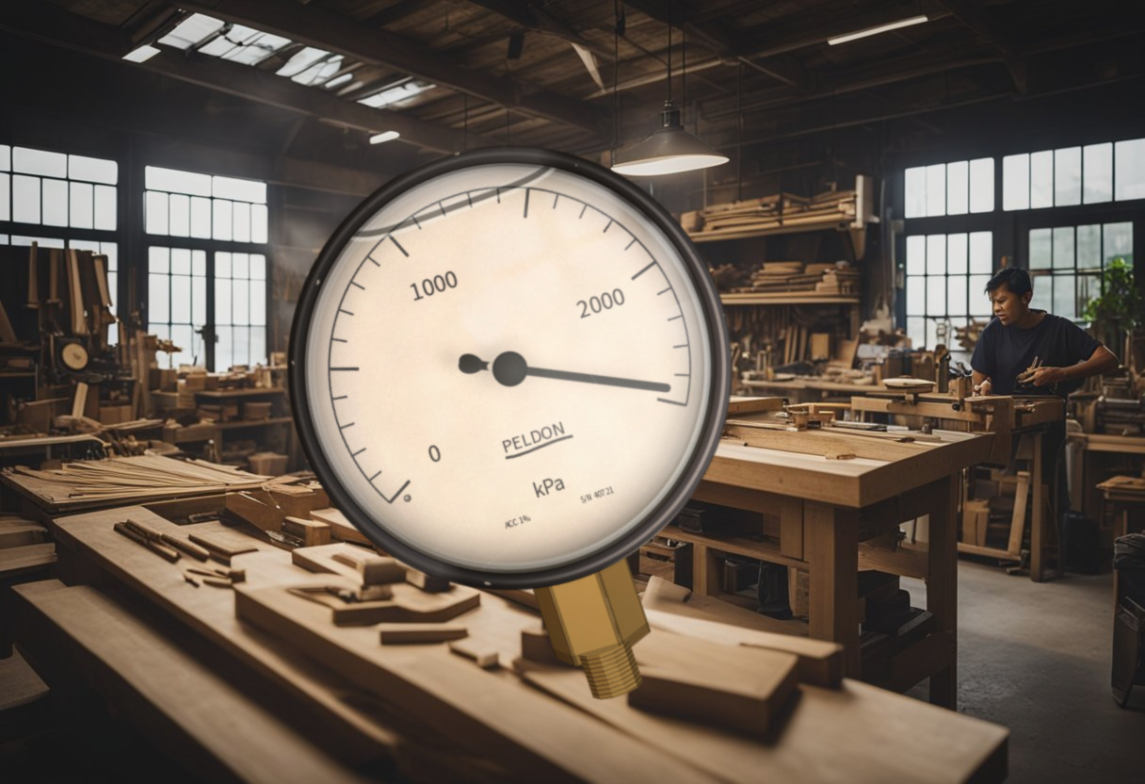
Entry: 2450 kPa
